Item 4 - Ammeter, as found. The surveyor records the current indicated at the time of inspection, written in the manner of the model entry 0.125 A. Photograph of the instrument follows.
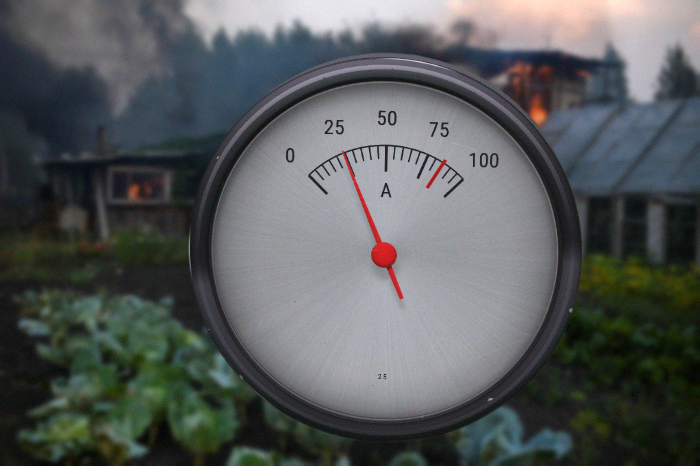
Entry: 25 A
